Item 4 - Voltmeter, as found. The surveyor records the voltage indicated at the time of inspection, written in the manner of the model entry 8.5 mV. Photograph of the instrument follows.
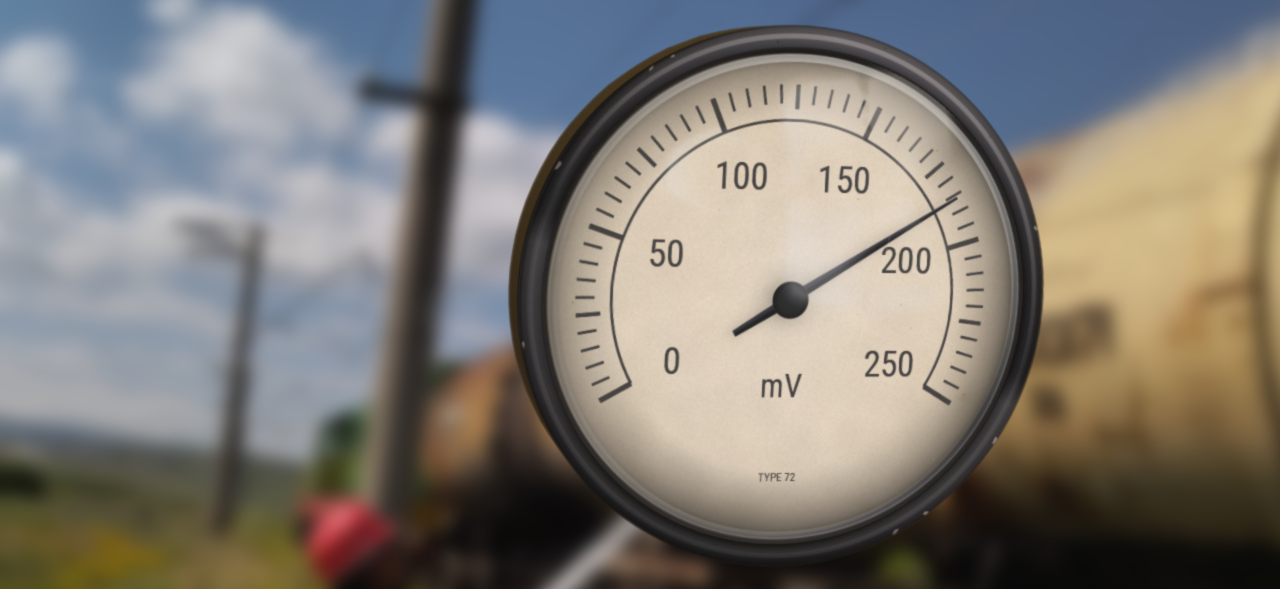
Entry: 185 mV
